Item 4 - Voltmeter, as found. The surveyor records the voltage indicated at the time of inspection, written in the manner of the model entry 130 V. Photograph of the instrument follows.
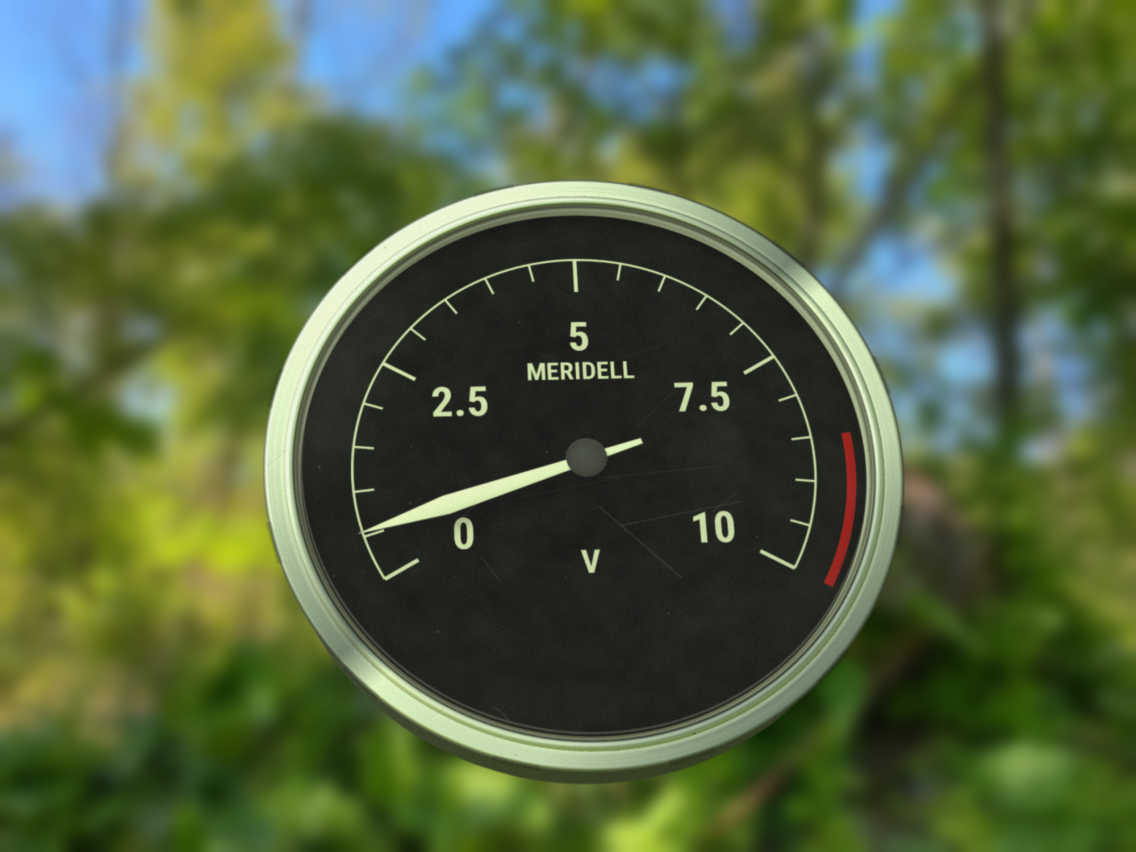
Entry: 0.5 V
